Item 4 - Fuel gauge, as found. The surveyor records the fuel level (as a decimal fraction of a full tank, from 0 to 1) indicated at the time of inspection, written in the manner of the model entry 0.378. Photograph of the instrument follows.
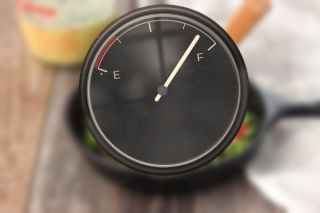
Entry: 0.875
